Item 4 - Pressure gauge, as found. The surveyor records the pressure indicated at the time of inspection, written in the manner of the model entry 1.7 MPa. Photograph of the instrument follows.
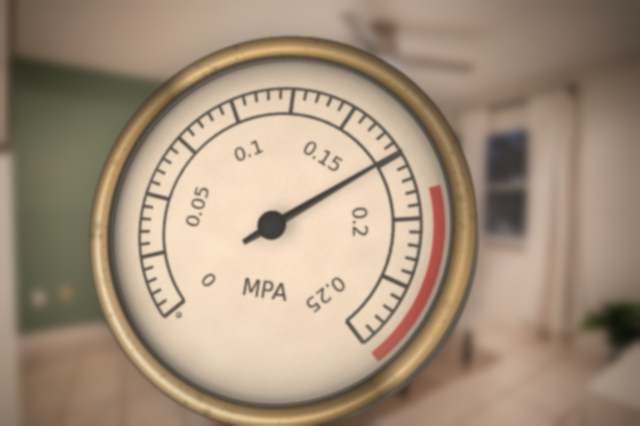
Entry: 0.175 MPa
